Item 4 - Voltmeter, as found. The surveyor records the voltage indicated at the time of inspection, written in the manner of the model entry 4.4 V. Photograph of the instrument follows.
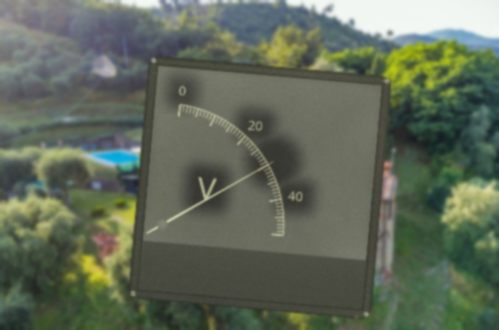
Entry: 30 V
